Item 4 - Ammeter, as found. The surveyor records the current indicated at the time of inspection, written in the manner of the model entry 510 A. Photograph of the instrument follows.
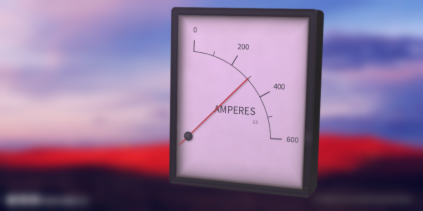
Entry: 300 A
